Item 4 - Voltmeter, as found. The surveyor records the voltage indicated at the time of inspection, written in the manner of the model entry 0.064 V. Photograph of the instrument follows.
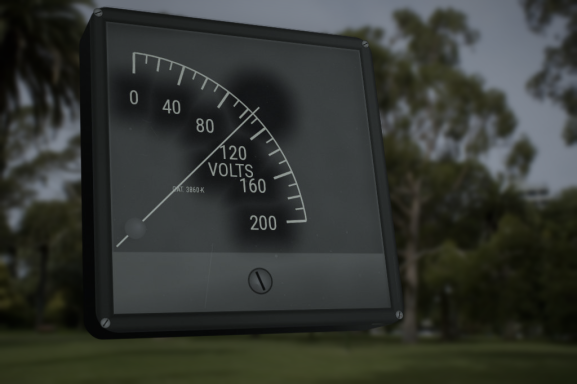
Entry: 105 V
